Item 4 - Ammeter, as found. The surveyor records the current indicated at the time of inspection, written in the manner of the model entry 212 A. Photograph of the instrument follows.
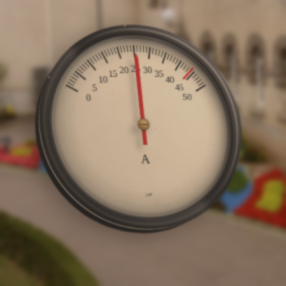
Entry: 25 A
